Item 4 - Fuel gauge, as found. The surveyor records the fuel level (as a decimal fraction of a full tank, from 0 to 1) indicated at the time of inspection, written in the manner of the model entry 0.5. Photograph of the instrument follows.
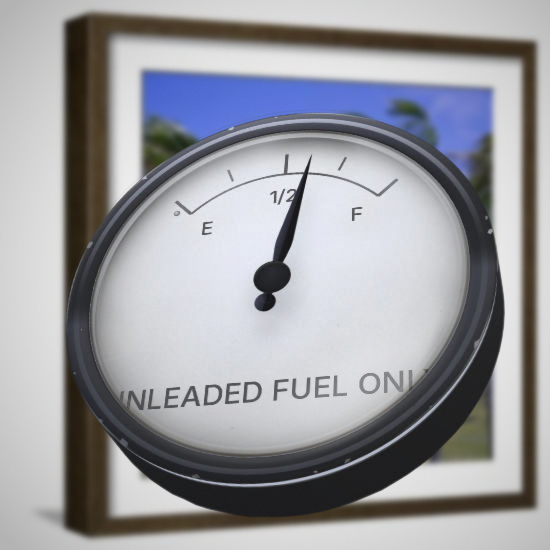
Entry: 0.625
